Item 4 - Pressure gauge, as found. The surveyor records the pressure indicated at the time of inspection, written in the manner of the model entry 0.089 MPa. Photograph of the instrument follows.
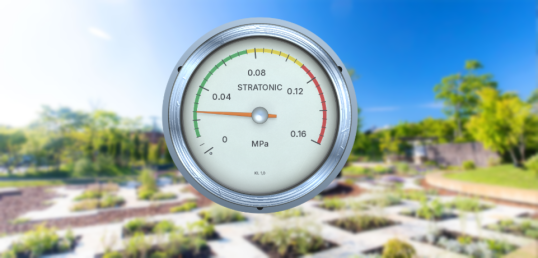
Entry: 0.025 MPa
